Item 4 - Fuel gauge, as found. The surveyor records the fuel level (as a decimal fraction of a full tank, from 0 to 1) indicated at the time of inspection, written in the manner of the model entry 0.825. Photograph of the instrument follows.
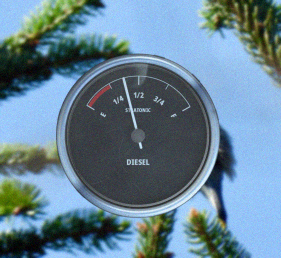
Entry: 0.375
